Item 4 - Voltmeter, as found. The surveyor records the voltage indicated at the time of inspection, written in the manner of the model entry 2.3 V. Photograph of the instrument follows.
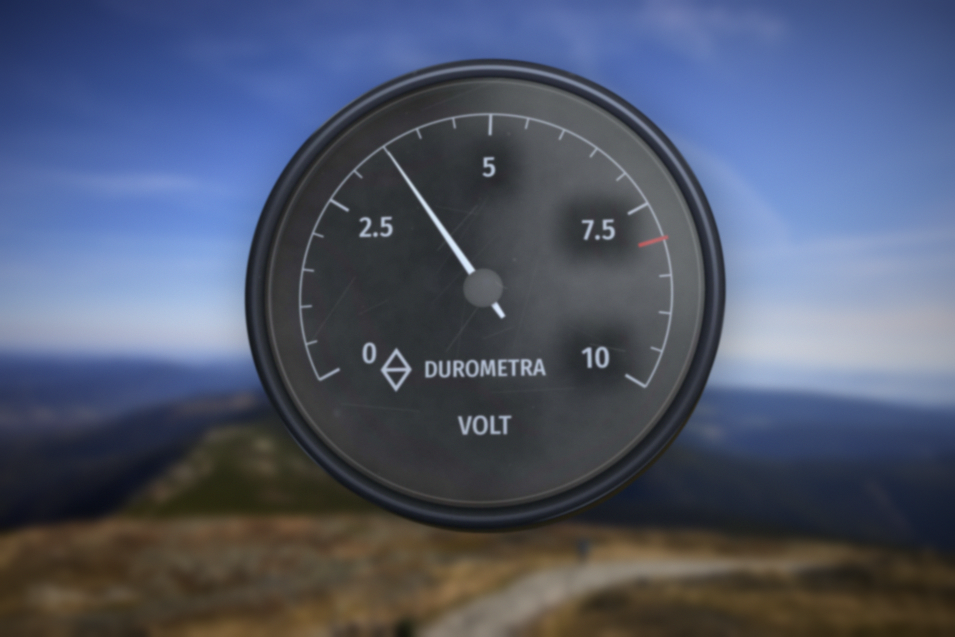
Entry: 3.5 V
